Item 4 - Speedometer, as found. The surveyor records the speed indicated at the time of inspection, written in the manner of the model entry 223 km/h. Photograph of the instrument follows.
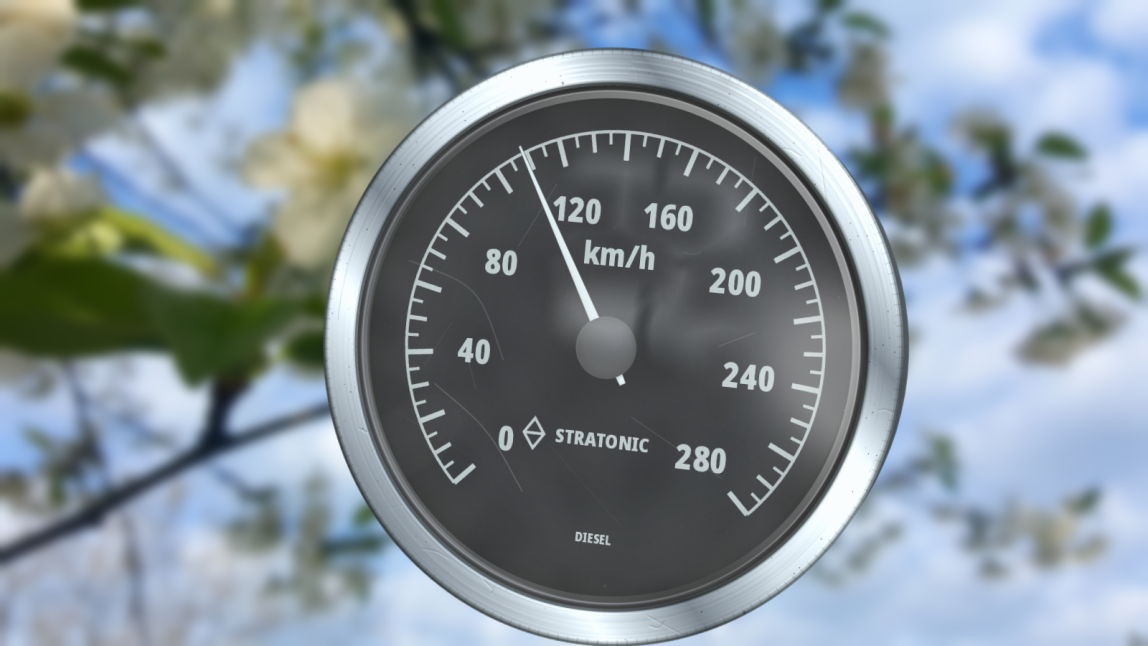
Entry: 110 km/h
